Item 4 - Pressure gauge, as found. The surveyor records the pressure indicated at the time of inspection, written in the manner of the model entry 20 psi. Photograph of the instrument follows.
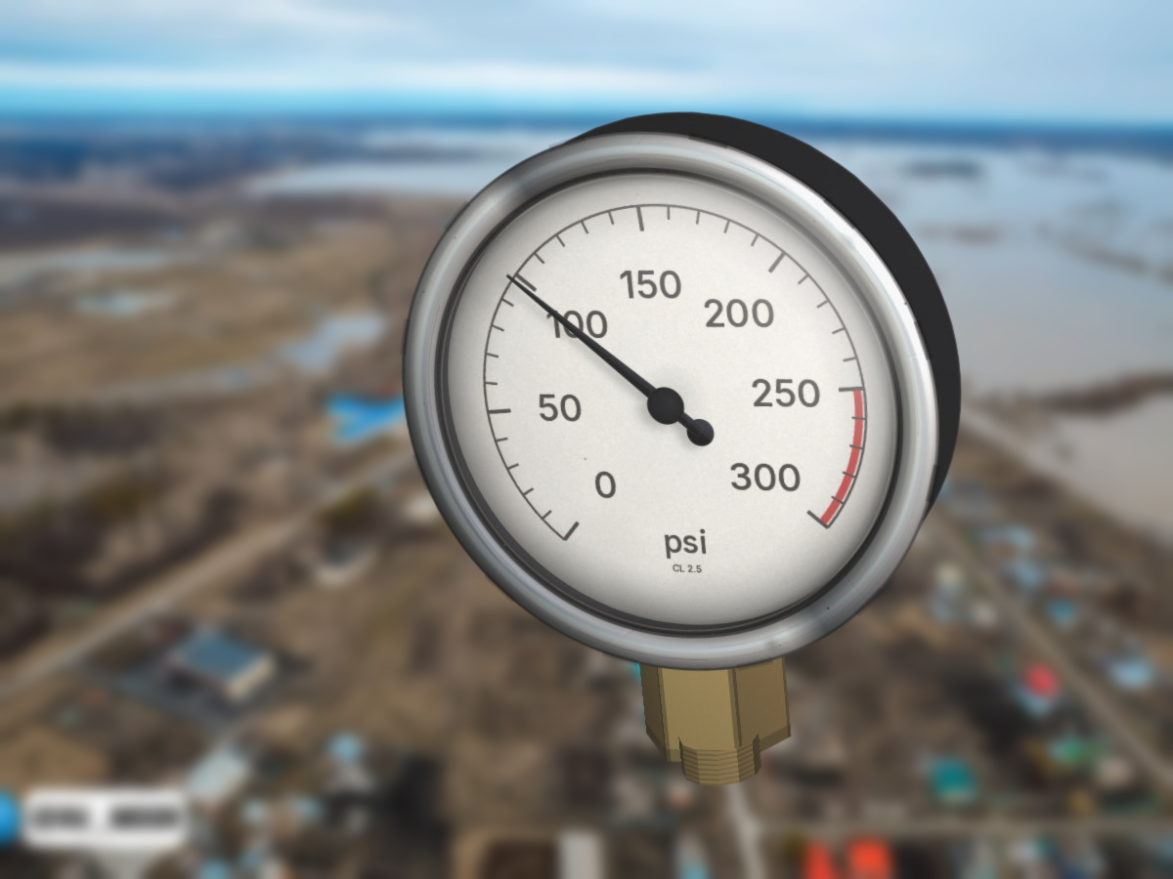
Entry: 100 psi
